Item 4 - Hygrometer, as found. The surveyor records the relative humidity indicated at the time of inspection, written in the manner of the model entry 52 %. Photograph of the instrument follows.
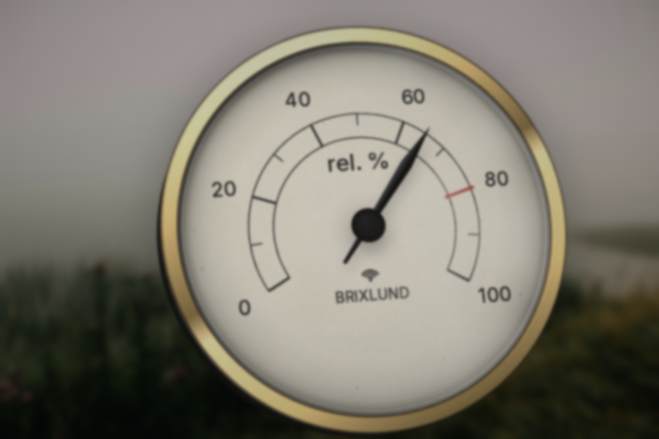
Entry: 65 %
